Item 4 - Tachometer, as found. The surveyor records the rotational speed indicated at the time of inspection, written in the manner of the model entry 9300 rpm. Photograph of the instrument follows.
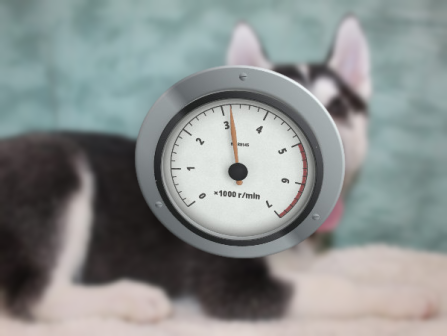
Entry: 3200 rpm
